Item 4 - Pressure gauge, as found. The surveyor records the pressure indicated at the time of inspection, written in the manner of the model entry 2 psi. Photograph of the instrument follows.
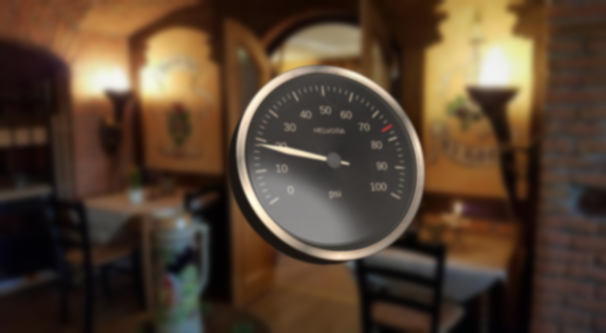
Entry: 18 psi
